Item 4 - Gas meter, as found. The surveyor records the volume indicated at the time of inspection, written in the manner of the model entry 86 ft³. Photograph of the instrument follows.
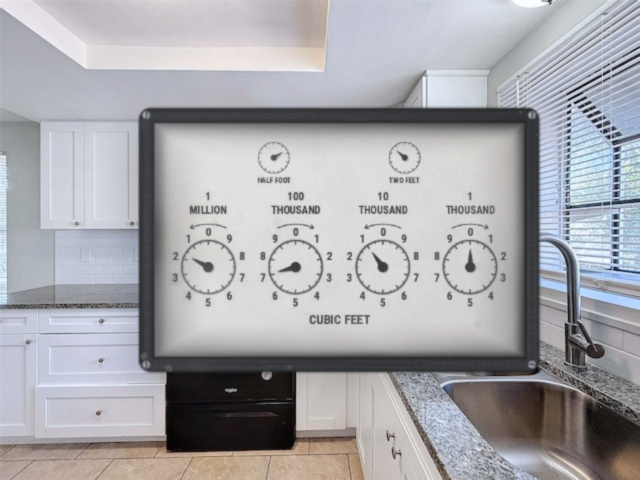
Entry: 171000 ft³
